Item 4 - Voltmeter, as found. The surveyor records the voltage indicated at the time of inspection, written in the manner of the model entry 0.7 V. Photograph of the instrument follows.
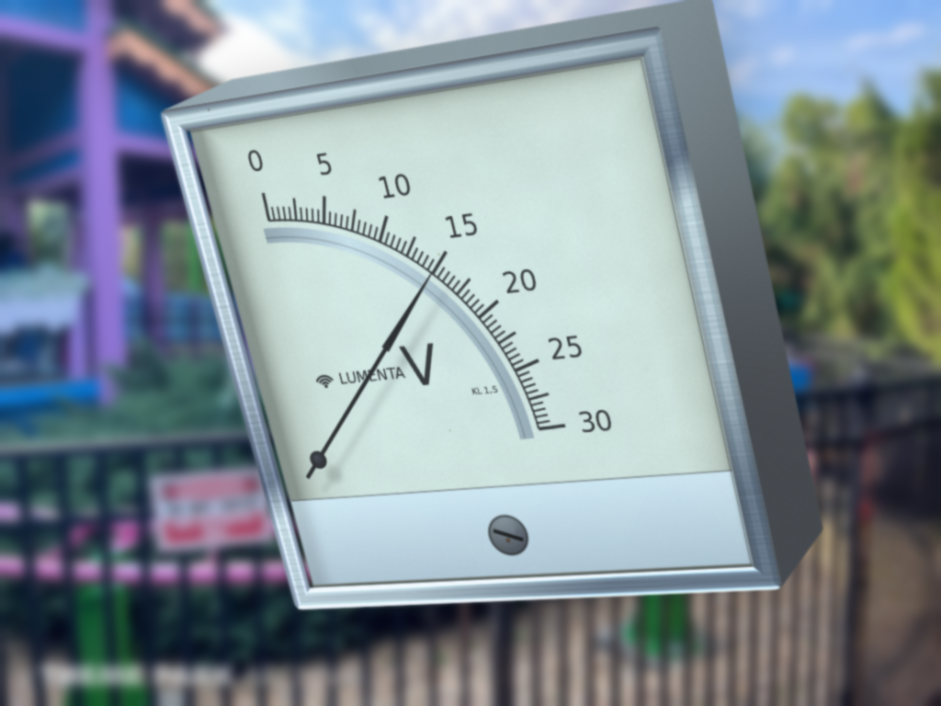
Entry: 15 V
